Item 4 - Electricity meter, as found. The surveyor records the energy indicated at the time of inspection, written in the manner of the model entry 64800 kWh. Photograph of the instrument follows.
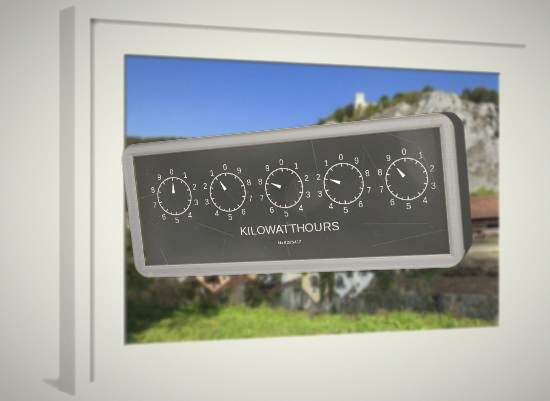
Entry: 819 kWh
